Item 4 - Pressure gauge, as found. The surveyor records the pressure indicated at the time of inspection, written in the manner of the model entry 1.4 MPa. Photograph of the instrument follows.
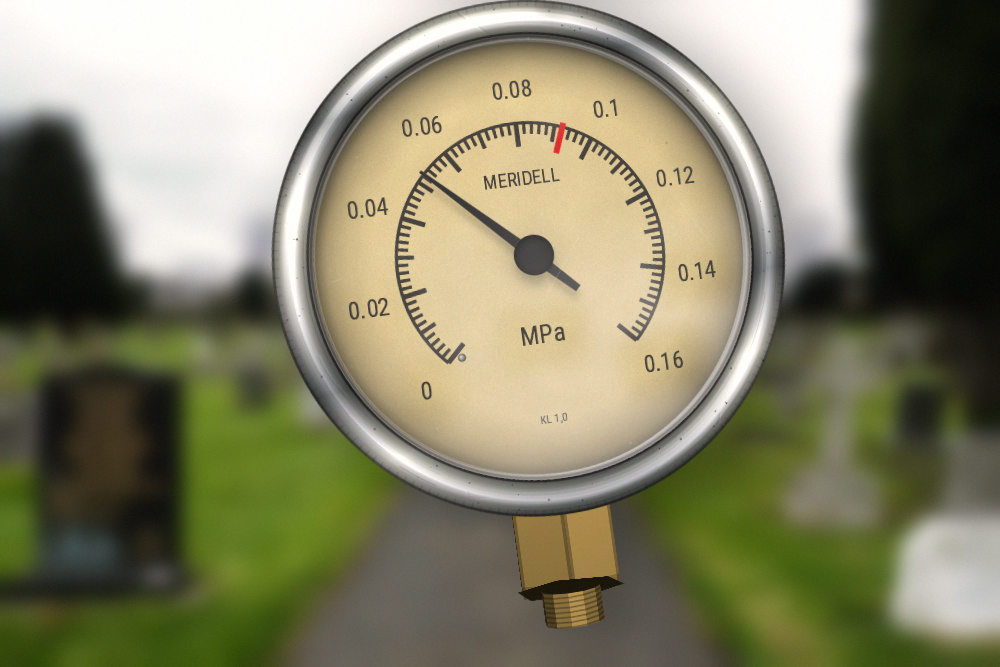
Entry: 0.052 MPa
